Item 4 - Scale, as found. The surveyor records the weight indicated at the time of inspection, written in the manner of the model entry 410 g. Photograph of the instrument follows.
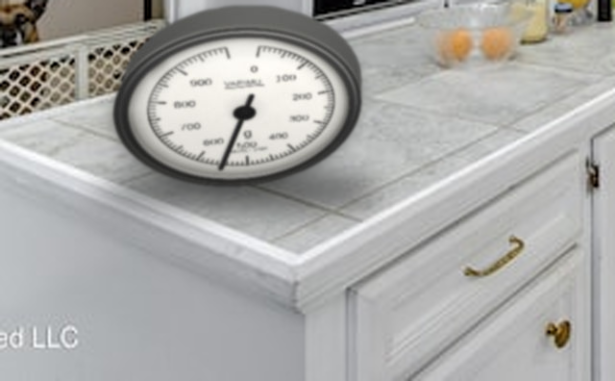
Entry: 550 g
